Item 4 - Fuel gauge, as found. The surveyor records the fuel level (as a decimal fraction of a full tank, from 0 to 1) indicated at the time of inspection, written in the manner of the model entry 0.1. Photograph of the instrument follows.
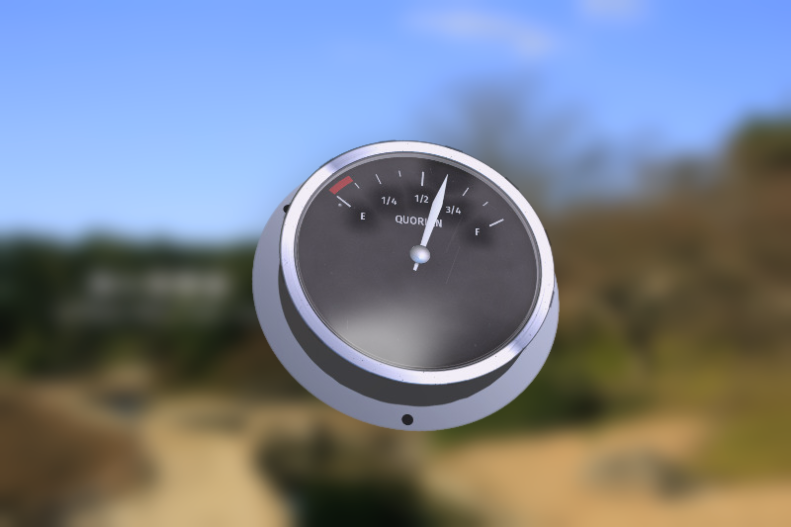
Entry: 0.625
